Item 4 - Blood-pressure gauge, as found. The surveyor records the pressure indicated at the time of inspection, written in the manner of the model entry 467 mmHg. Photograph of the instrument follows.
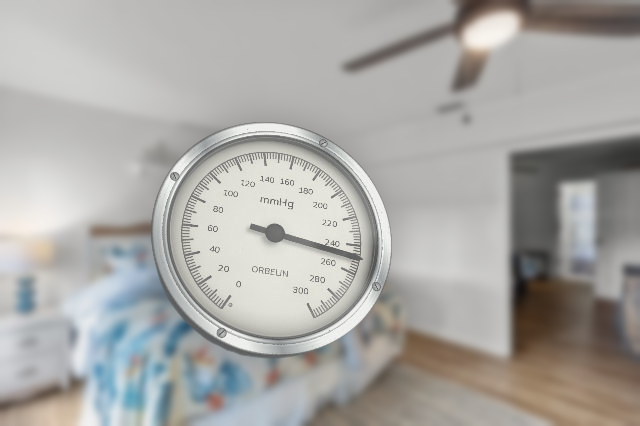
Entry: 250 mmHg
